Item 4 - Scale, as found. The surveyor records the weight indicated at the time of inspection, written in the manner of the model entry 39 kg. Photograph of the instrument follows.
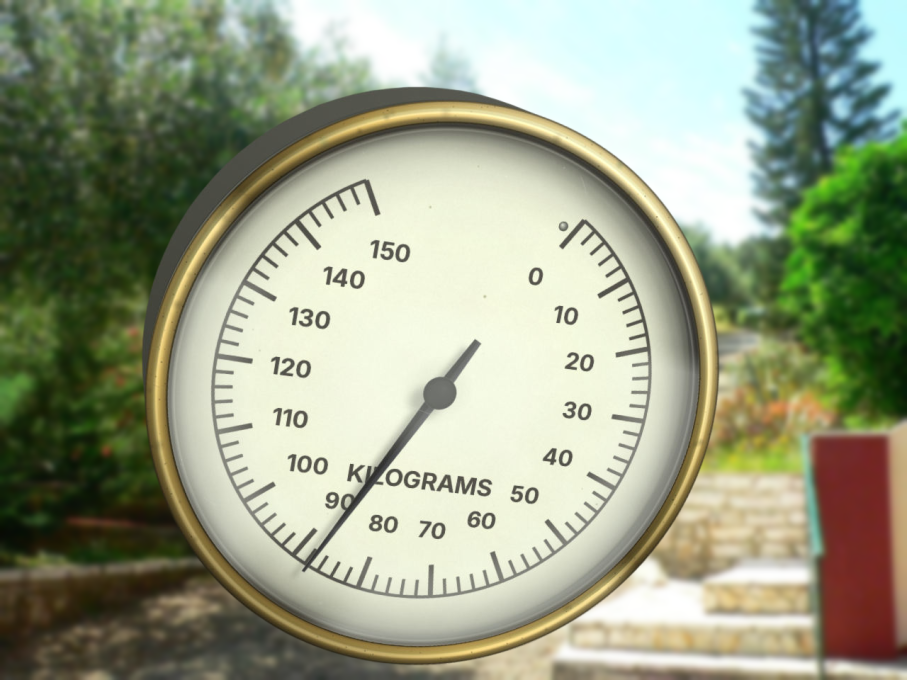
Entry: 88 kg
